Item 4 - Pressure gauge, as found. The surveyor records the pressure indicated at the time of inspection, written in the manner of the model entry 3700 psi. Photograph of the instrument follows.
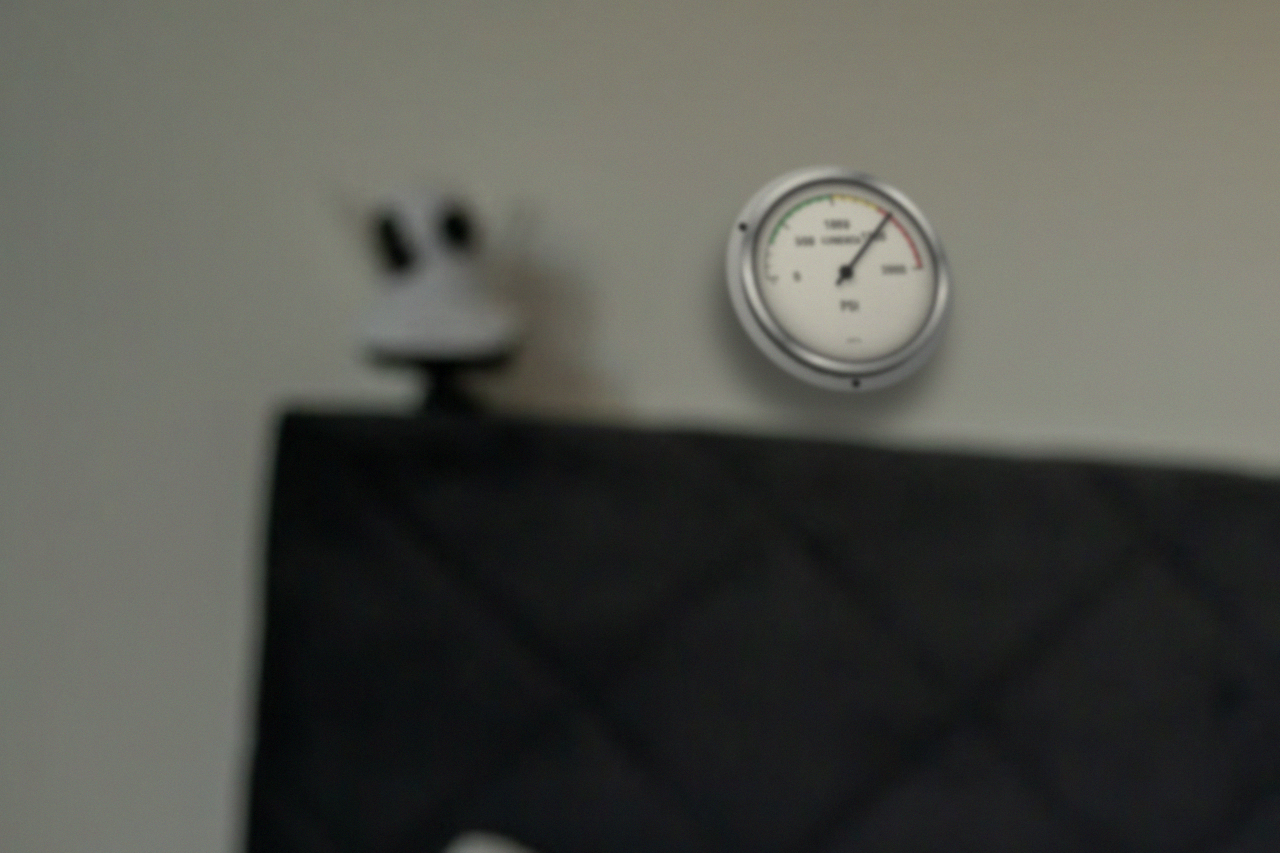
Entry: 1500 psi
